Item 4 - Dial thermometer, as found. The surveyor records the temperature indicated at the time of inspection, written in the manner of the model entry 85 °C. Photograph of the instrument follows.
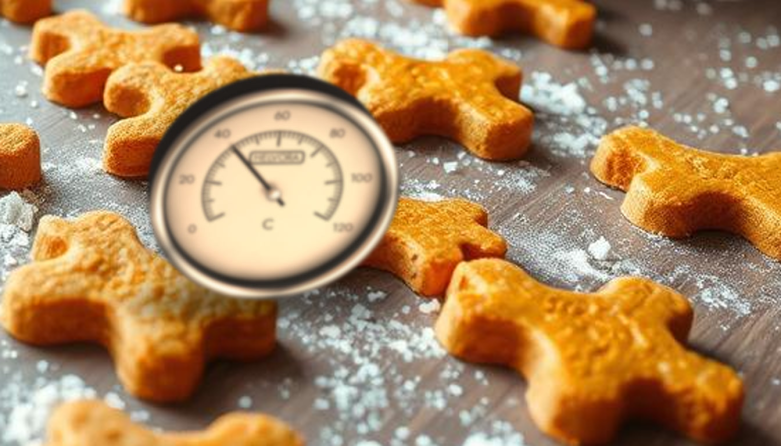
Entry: 40 °C
